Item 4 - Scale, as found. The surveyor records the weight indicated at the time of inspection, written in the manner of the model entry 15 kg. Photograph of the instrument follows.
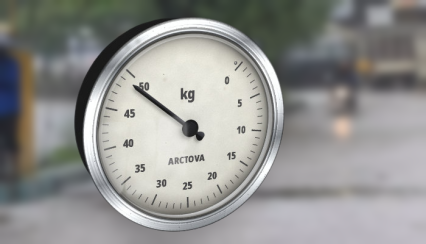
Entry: 49 kg
